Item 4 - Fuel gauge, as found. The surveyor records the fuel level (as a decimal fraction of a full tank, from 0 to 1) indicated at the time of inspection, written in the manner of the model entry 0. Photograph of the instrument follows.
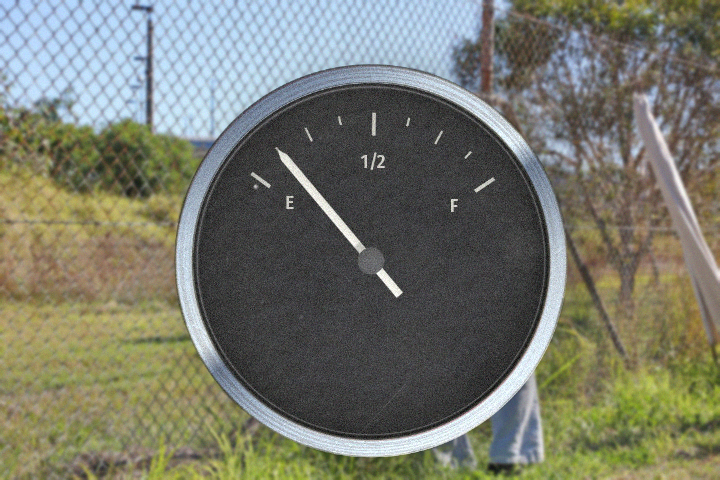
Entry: 0.125
